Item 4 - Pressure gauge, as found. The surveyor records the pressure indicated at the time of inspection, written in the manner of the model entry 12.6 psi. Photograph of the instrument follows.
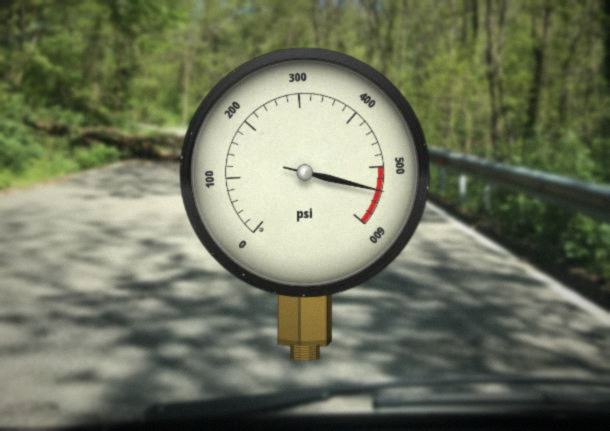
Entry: 540 psi
